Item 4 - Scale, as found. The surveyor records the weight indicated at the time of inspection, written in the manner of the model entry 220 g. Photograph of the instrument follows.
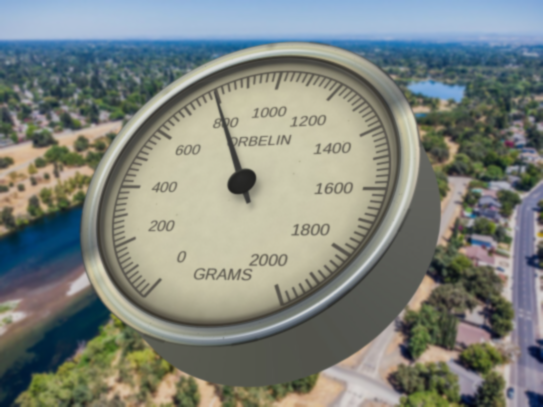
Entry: 800 g
